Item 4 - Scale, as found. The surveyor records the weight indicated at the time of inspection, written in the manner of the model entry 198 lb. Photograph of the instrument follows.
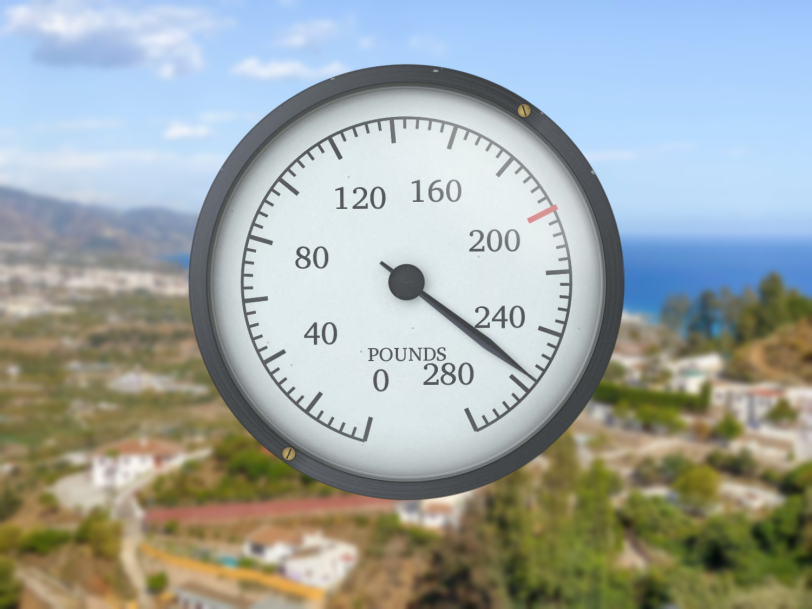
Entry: 256 lb
